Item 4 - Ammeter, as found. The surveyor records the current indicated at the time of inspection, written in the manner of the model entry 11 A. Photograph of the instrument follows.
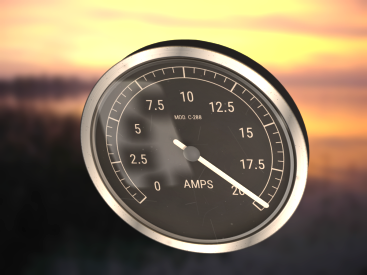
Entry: 19.5 A
